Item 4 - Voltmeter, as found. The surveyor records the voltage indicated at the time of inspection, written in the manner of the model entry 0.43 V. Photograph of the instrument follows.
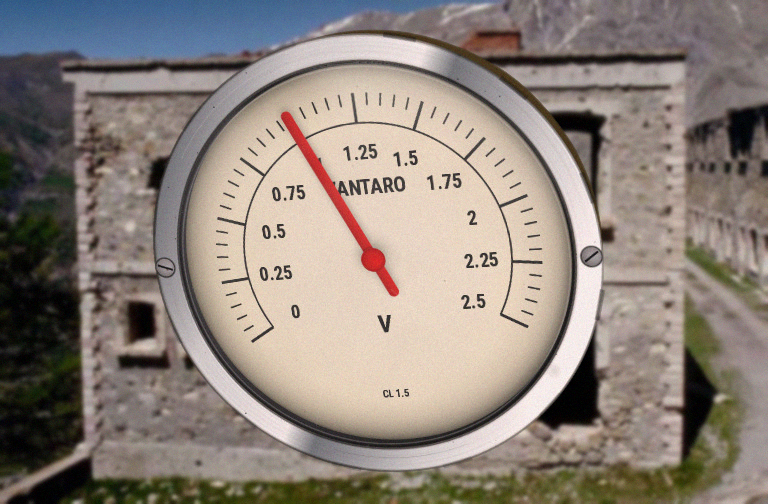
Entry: 1 V
